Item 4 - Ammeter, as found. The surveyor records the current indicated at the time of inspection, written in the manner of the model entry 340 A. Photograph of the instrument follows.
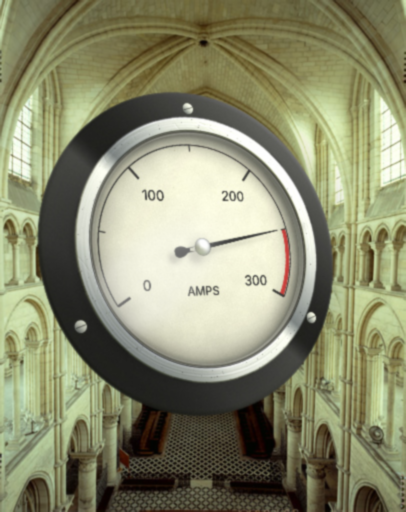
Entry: 250 A
